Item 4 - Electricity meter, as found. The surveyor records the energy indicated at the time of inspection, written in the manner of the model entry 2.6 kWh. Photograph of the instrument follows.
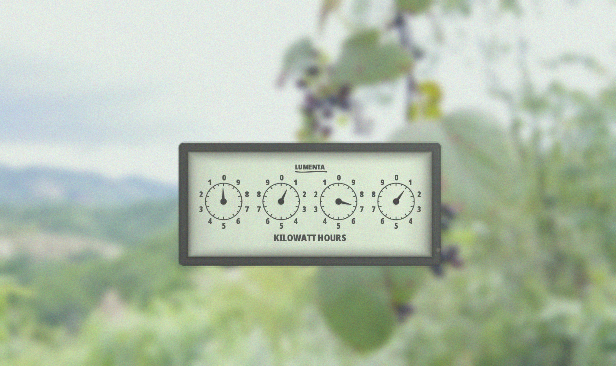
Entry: 71 kWh
